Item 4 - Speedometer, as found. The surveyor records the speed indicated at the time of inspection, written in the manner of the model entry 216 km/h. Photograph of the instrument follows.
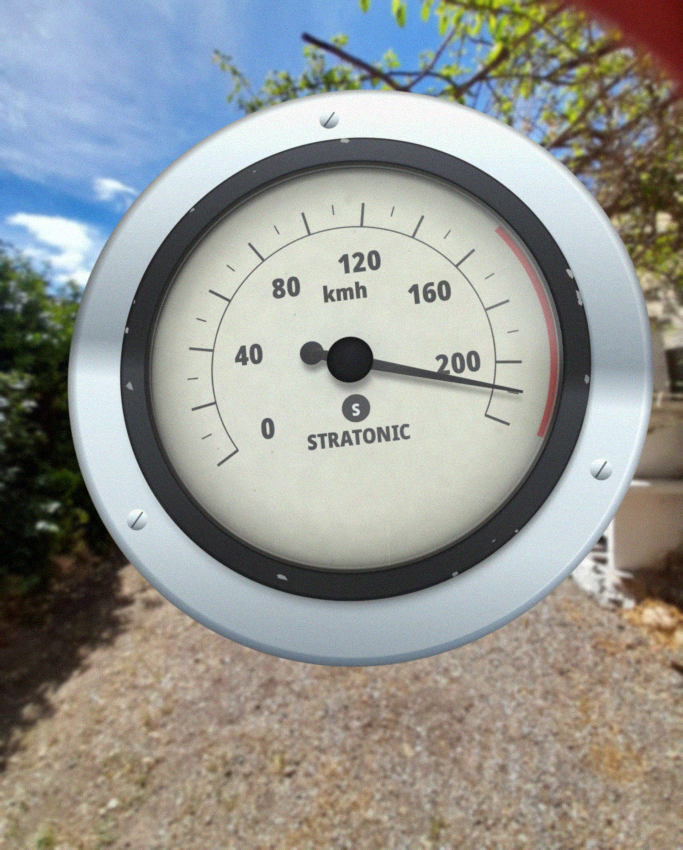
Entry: 210 km/h
